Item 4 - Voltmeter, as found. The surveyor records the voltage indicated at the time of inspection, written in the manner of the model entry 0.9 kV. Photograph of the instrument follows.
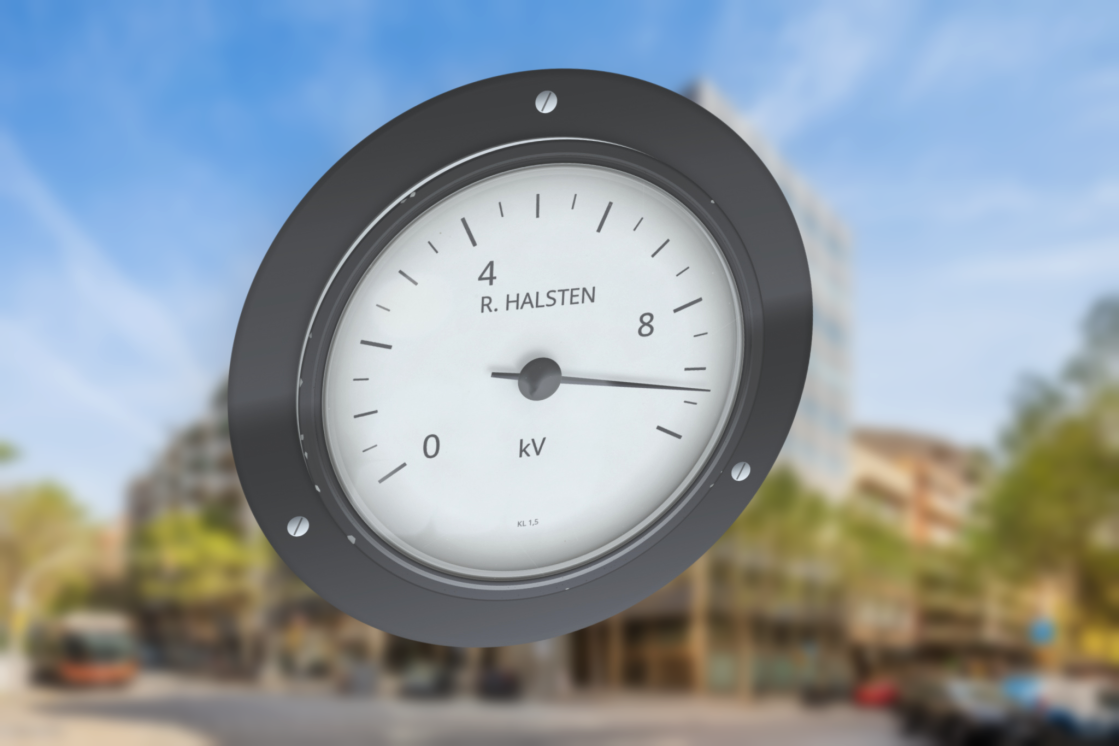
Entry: 9.25 kV
